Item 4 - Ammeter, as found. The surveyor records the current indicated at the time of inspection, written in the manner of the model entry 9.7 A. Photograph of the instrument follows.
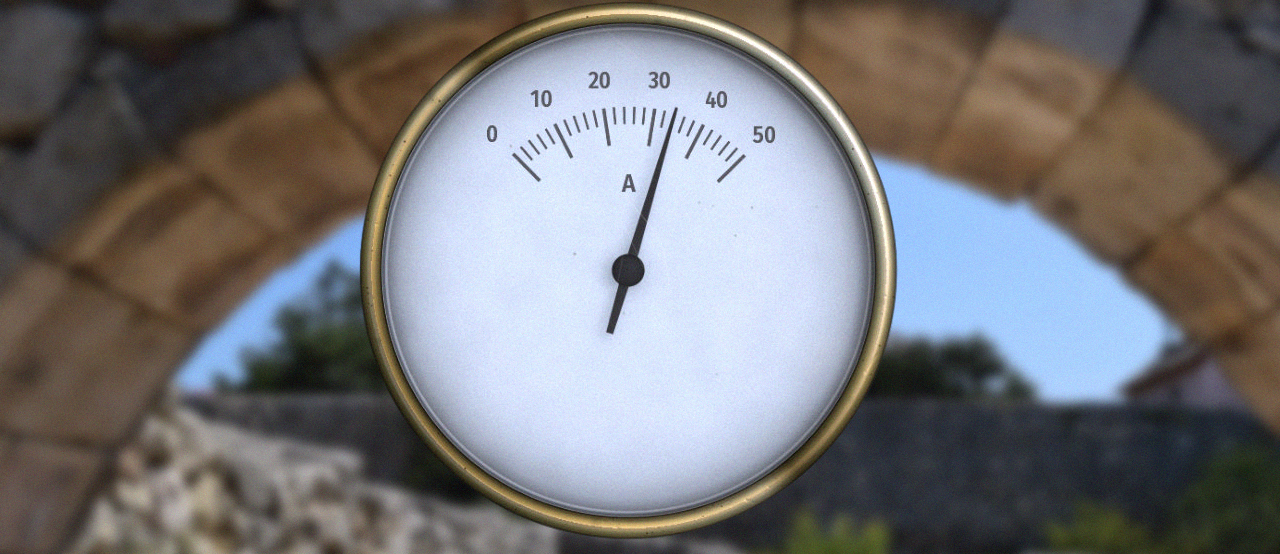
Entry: 34 A
